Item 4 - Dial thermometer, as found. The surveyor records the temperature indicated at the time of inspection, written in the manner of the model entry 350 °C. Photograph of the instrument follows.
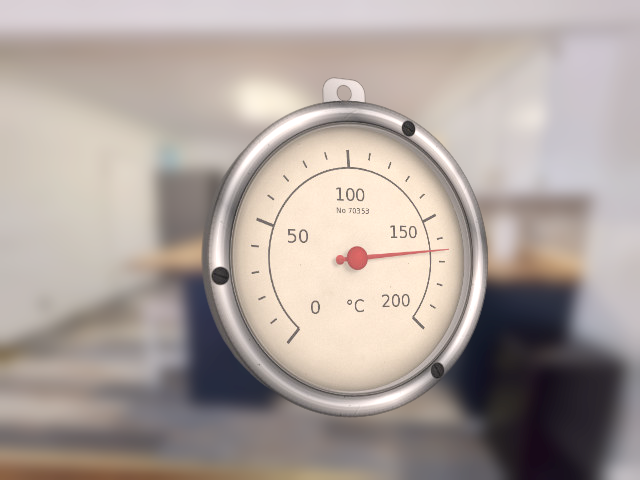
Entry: 165 °C
